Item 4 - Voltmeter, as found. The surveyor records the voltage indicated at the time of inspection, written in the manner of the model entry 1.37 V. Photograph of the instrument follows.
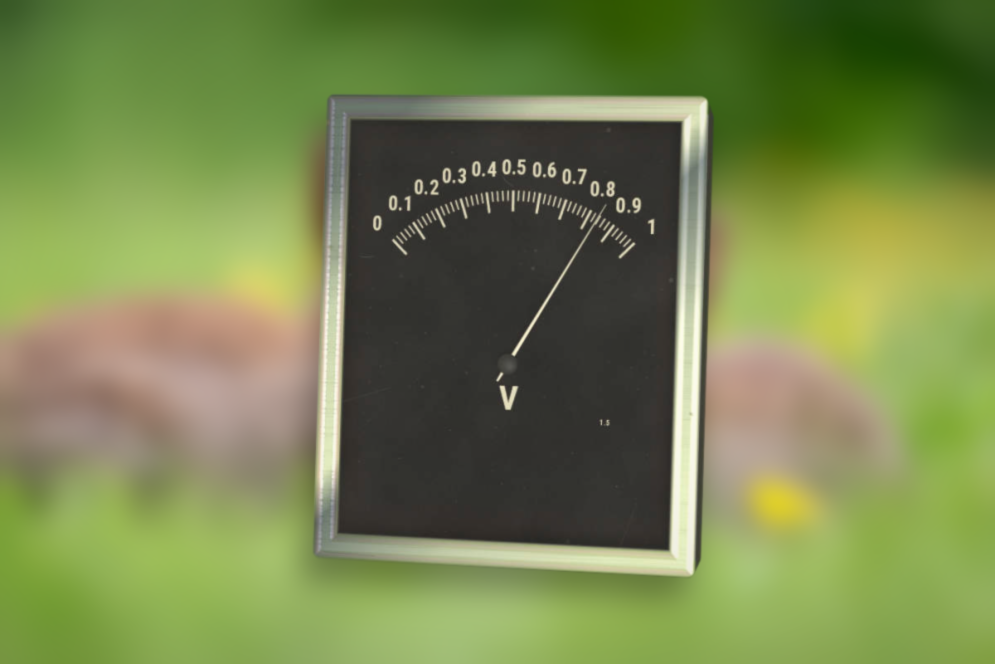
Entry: 0.84 V
